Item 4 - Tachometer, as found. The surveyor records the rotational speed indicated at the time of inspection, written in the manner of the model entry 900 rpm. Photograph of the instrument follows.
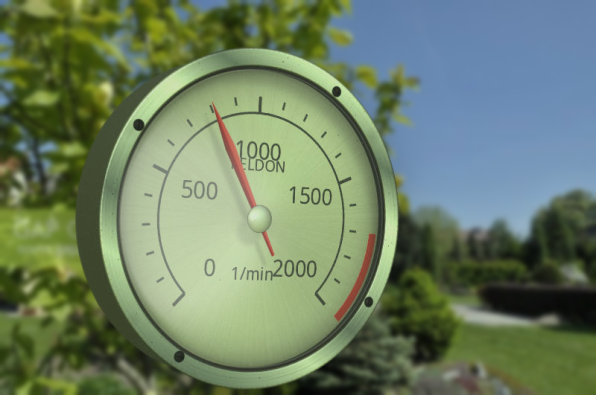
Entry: 800 rpm
